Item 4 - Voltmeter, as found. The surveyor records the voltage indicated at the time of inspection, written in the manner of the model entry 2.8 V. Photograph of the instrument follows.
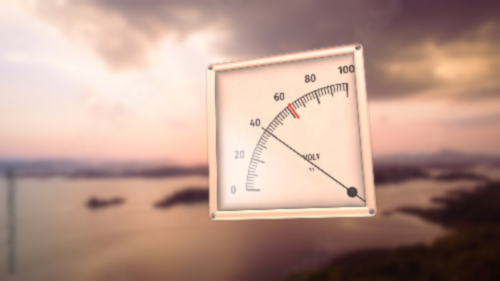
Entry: 40 V
